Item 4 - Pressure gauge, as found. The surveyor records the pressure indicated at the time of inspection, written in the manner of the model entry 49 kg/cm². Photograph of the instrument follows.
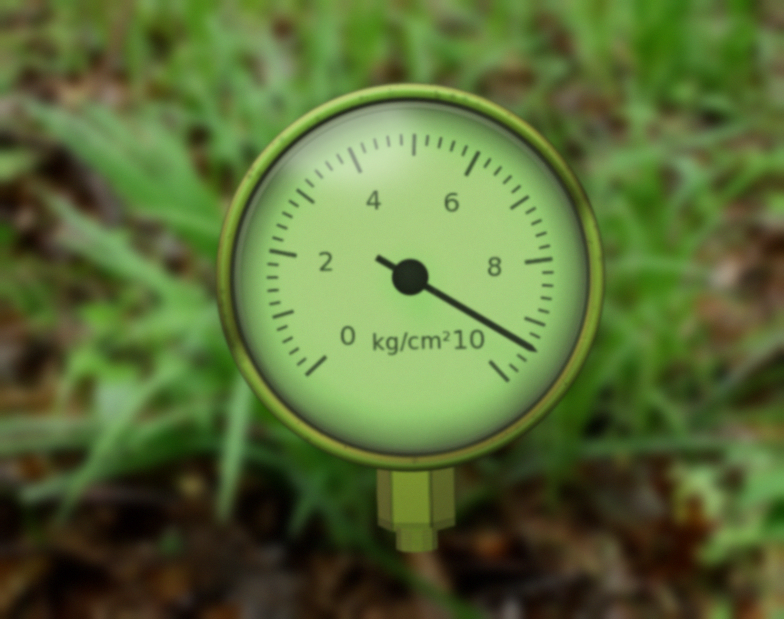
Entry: 9.4 kg/cm²
